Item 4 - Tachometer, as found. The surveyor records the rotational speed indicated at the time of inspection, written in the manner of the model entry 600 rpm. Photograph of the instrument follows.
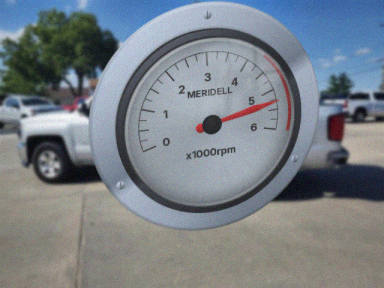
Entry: 5250 rpm
